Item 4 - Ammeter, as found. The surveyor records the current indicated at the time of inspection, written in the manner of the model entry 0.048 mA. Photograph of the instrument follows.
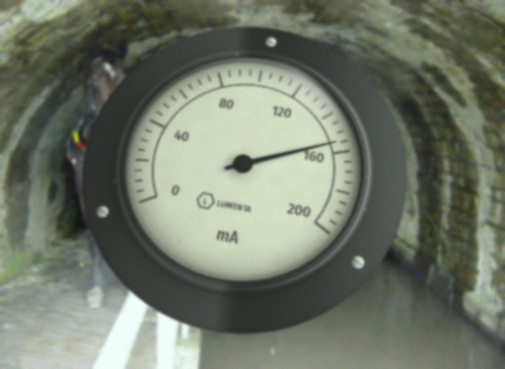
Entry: 155 mA
